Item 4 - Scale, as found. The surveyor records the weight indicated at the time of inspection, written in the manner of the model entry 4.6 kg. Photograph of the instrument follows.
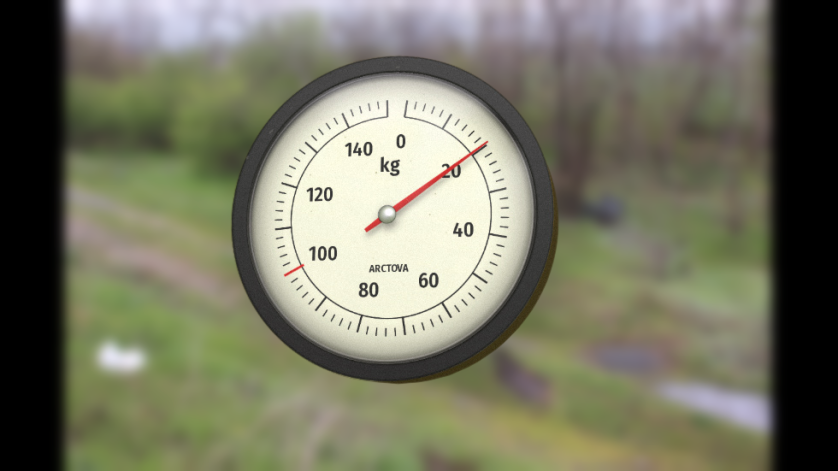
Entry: 20 kg
